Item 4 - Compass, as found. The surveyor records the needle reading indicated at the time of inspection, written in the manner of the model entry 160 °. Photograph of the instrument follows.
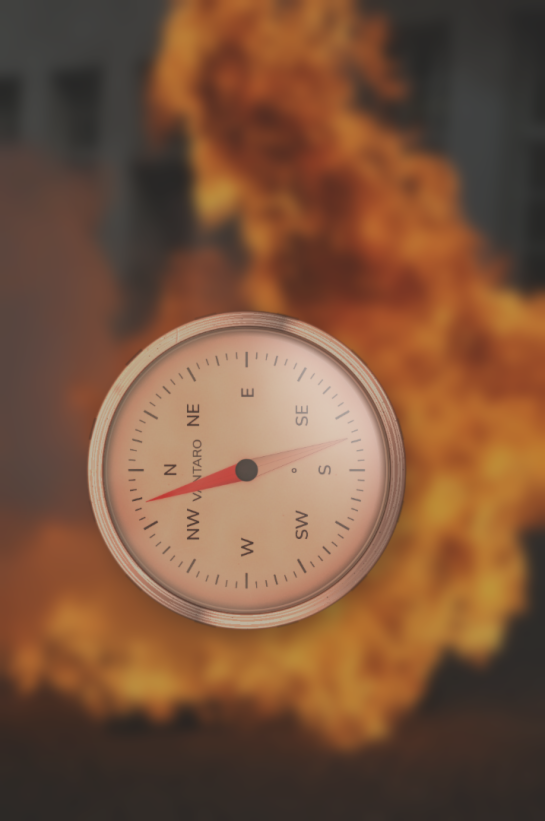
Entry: 342.5 °
